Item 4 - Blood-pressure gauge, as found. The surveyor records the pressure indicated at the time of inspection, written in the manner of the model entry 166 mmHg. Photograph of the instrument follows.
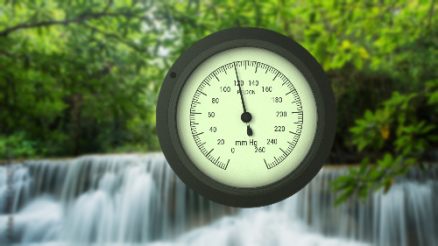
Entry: 120 mmHg
